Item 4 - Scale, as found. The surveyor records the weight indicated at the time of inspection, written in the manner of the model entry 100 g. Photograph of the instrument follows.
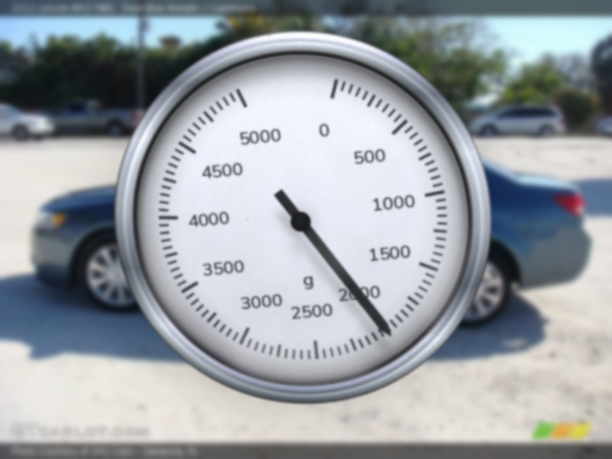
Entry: 2000 g
